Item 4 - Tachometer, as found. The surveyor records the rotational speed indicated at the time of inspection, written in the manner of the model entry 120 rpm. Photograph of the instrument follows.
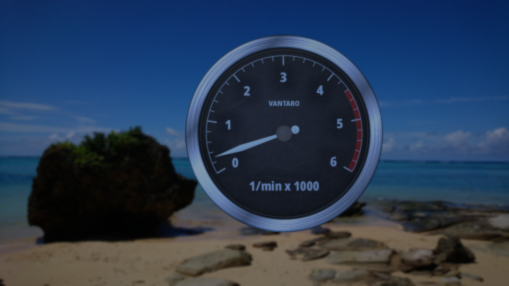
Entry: 300 rpm
